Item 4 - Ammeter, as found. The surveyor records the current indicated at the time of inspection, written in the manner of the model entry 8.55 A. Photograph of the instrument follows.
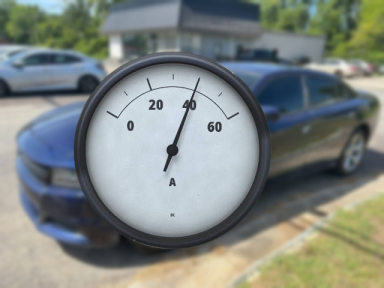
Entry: 40 A
